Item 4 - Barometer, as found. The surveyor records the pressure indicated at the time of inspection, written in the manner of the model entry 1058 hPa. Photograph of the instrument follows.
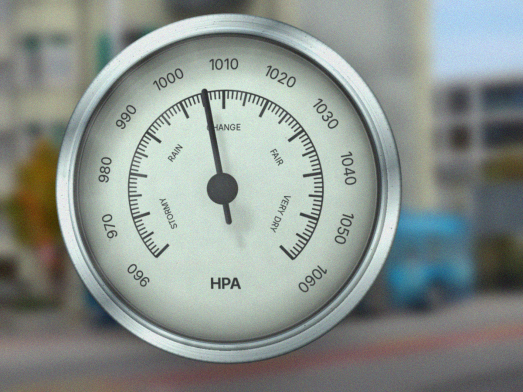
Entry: 1006 hPa
